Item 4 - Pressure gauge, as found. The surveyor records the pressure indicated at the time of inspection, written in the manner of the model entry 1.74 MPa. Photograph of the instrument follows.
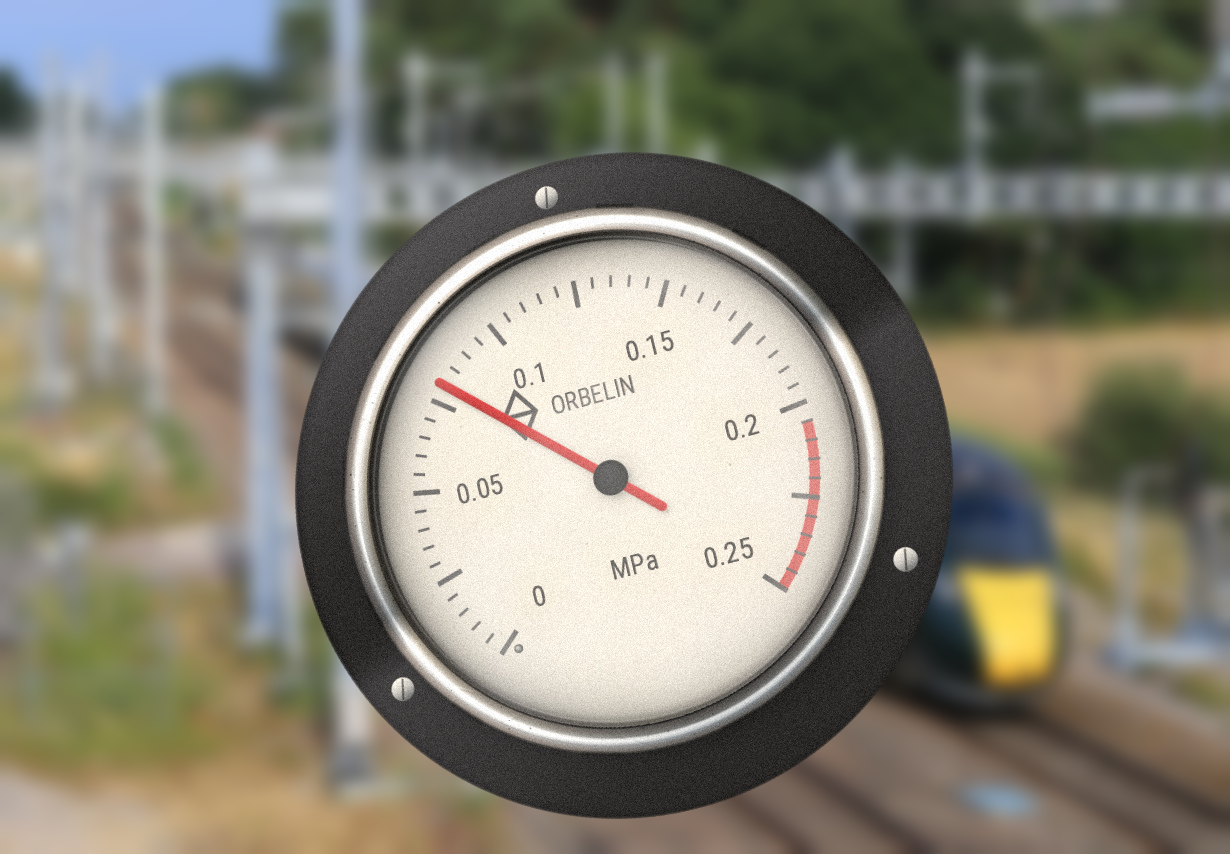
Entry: 0.08 MPa
